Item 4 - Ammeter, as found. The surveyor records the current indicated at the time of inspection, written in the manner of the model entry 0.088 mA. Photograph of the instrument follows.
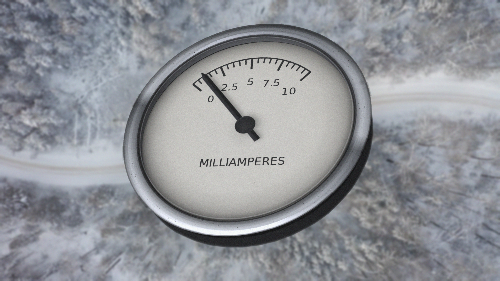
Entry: 1 mA
